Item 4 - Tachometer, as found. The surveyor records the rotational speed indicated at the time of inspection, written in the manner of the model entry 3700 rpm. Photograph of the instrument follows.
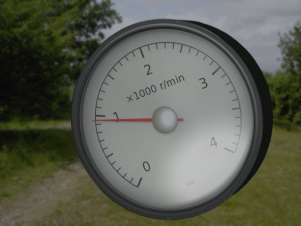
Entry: 950 rpm
